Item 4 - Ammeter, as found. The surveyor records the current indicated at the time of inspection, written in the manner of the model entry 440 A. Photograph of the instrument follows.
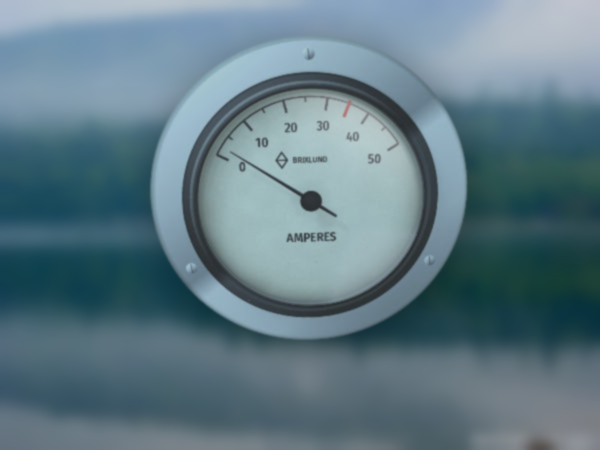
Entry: 2.5 A
